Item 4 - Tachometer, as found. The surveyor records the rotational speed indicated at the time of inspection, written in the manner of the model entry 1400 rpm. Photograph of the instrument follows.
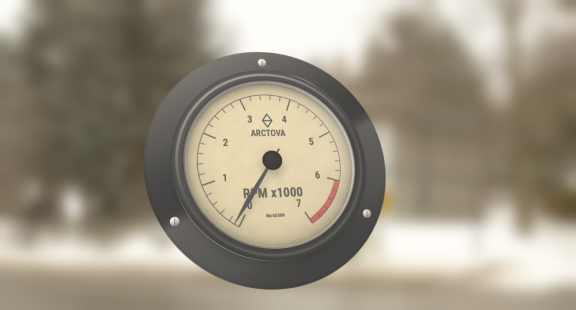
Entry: 100 rpm
